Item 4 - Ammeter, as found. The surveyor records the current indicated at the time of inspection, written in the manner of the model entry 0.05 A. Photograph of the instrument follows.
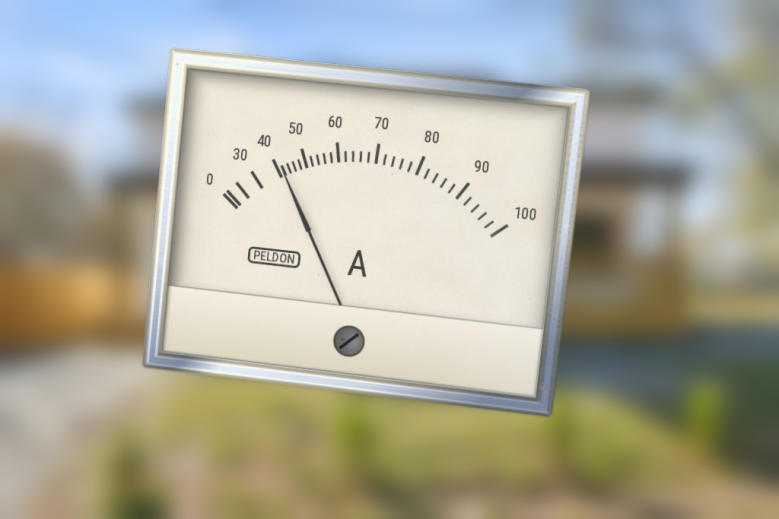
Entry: 42 A
